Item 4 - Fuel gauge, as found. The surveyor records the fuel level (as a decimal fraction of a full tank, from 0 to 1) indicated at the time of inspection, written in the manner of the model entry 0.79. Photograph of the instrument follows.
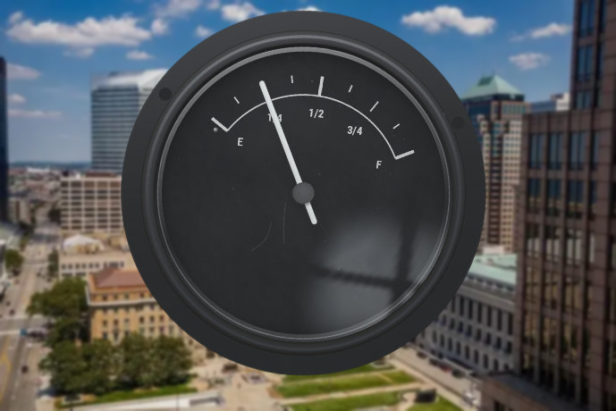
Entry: 0.25
